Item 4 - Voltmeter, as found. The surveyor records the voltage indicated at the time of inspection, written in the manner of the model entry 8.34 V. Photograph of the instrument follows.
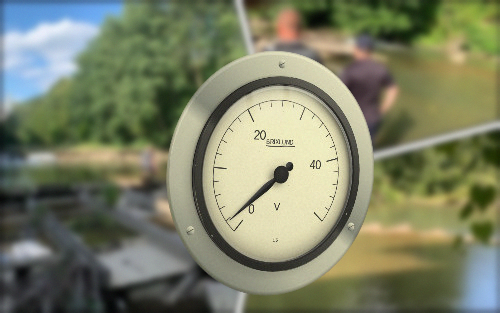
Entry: 2 V
